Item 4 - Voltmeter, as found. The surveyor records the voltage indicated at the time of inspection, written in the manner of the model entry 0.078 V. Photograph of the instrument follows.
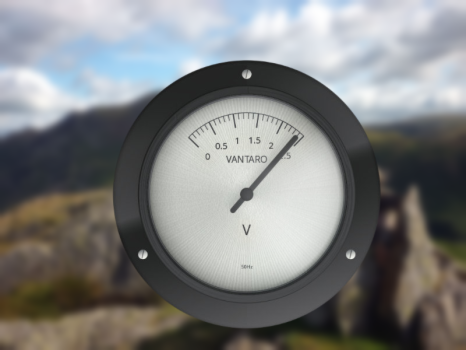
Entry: 2.4 V
